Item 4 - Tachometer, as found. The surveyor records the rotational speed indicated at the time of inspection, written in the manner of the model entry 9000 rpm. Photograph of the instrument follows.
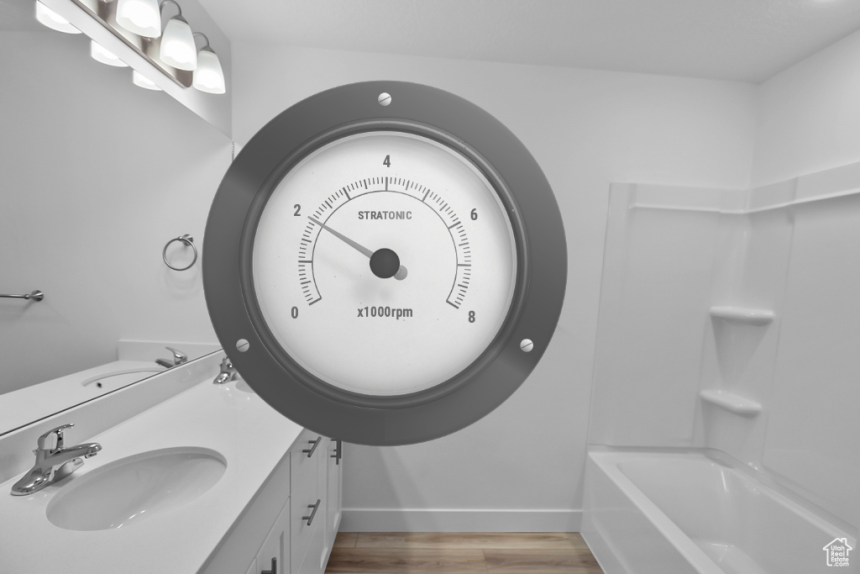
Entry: 2000 rpm
